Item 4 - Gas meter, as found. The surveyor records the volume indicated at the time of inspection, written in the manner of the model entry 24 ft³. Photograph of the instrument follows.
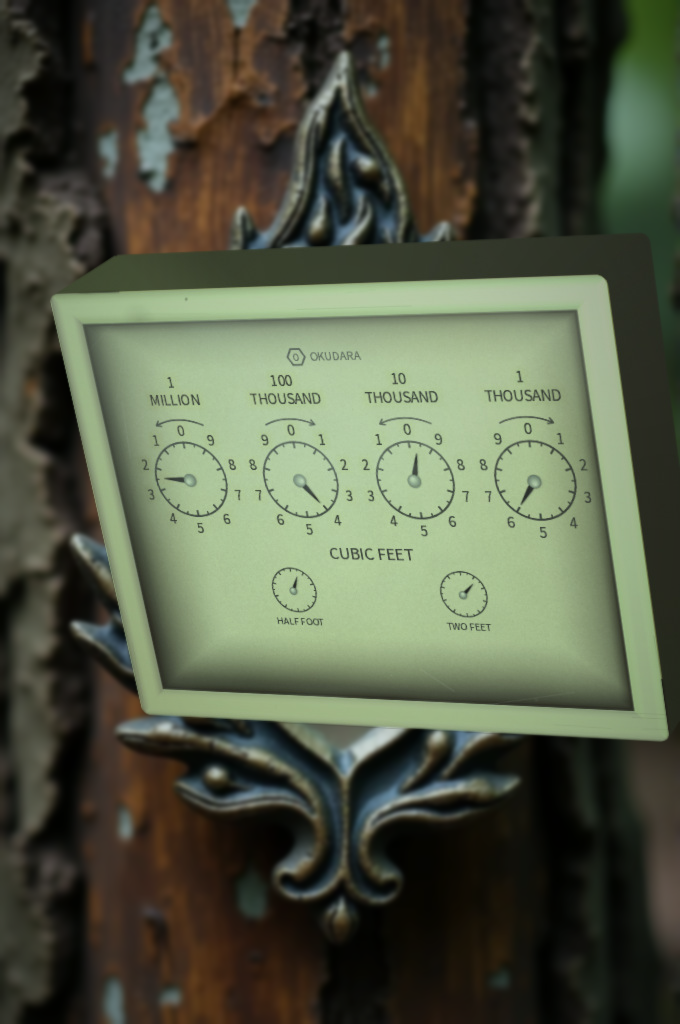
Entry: 239600 ft³
